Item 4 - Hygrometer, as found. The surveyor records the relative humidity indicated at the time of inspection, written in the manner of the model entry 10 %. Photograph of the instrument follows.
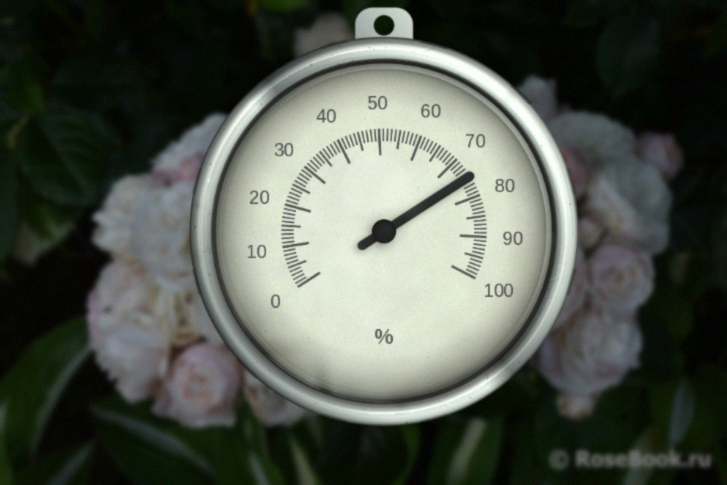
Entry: 75 %
